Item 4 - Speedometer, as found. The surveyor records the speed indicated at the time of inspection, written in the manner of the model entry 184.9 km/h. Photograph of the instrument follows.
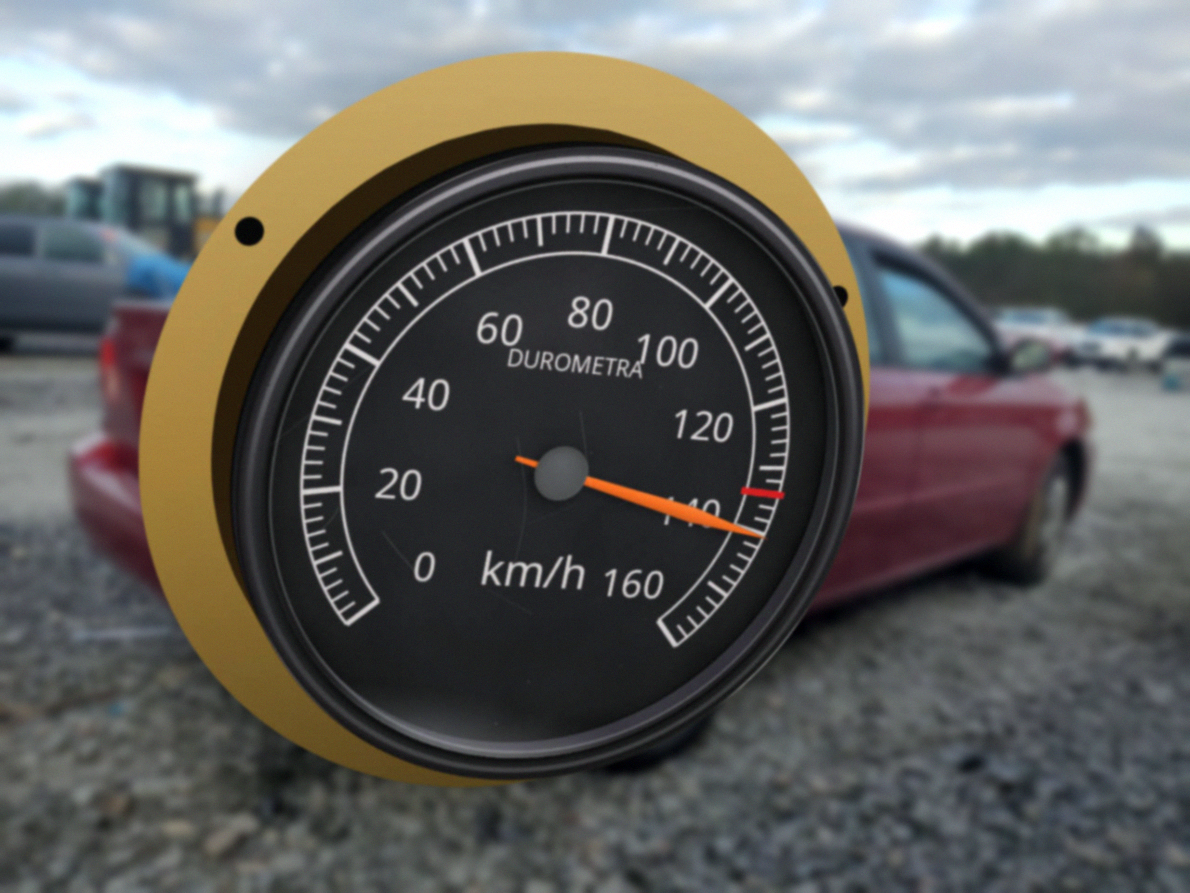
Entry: 140 km/h
